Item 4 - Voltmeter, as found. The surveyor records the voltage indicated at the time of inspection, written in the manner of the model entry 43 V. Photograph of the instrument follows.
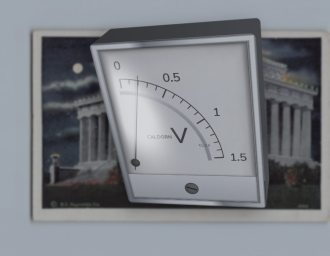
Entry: 0.2 V
